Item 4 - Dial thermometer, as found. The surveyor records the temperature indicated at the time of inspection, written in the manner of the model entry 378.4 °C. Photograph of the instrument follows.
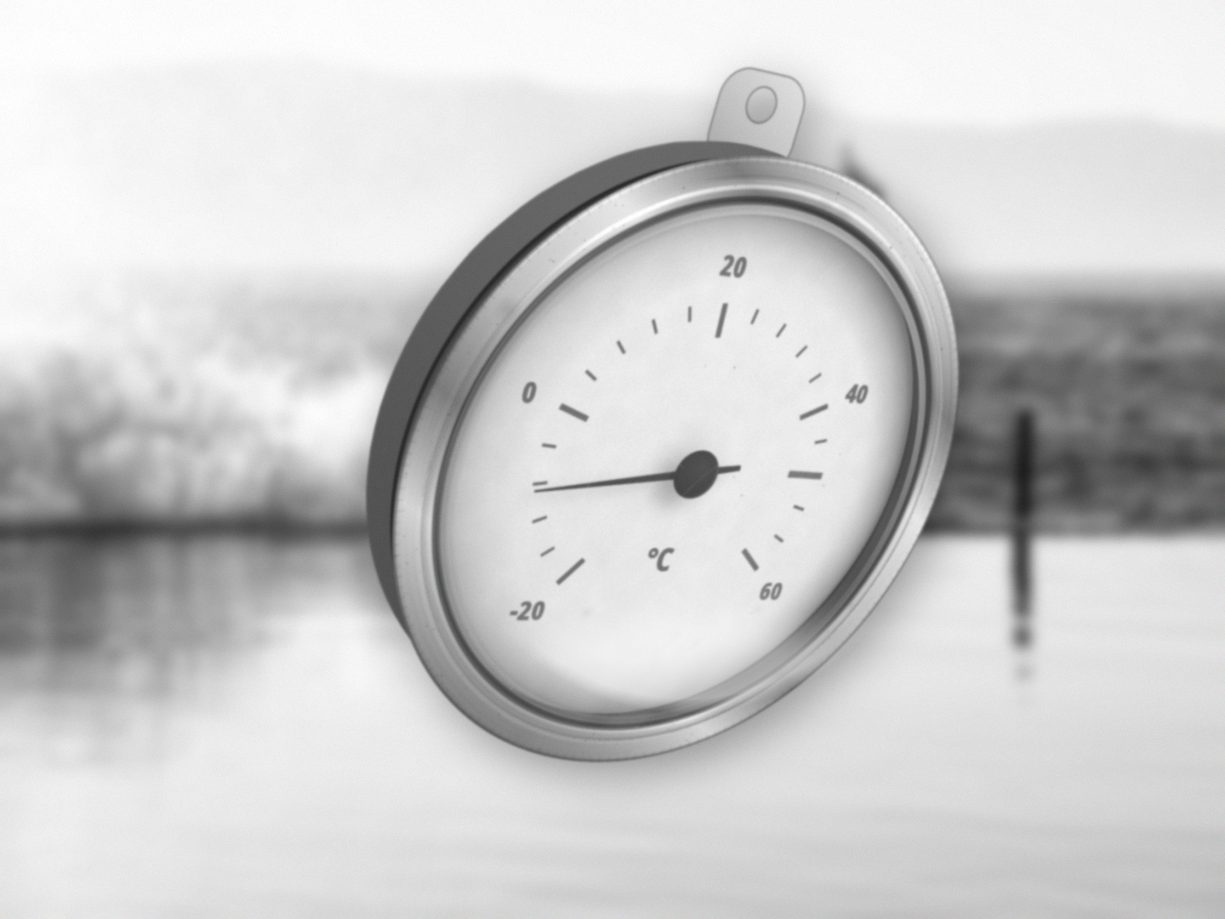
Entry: -8 °C
